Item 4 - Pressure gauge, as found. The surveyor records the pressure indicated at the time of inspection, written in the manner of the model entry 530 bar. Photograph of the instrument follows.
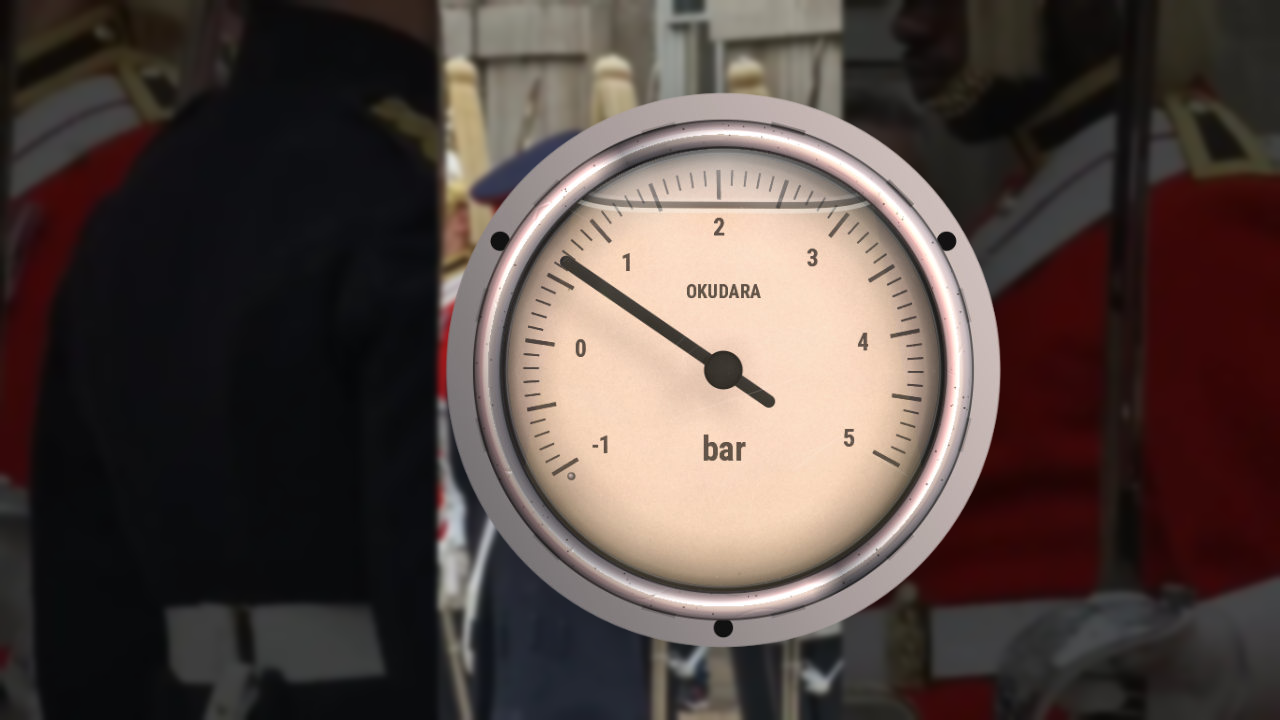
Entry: 0.65 bar
